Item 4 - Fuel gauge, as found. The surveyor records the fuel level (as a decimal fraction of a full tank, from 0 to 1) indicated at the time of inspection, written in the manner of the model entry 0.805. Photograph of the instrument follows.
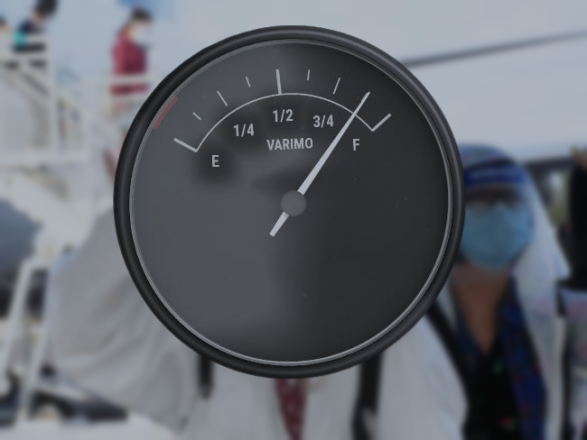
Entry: 0.875
